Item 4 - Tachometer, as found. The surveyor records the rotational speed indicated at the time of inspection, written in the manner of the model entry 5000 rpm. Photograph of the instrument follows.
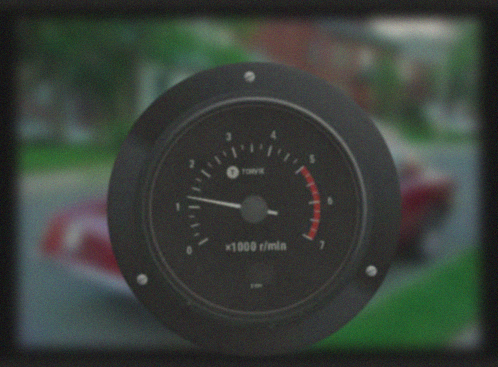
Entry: 1250 rpm
